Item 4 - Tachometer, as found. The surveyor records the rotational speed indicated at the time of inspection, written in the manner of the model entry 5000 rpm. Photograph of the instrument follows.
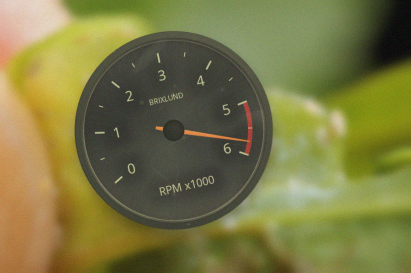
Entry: 5750 rpm
